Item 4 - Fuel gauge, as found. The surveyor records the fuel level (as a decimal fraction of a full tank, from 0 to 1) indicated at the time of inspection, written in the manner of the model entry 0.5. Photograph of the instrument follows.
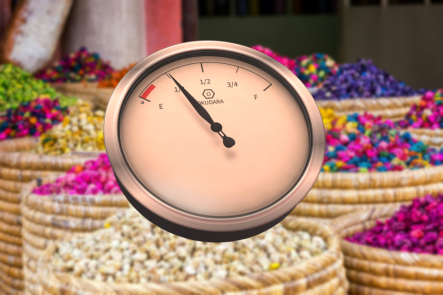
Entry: 0.25
